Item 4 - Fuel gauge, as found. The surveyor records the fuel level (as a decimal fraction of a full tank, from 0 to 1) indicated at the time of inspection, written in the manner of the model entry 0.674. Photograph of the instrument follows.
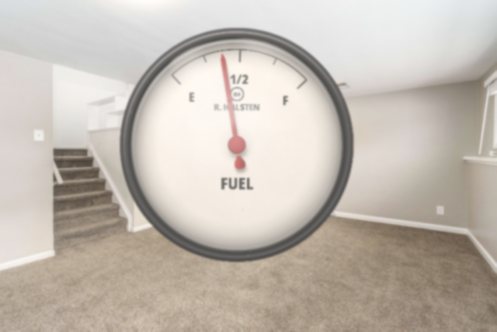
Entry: 0.375
